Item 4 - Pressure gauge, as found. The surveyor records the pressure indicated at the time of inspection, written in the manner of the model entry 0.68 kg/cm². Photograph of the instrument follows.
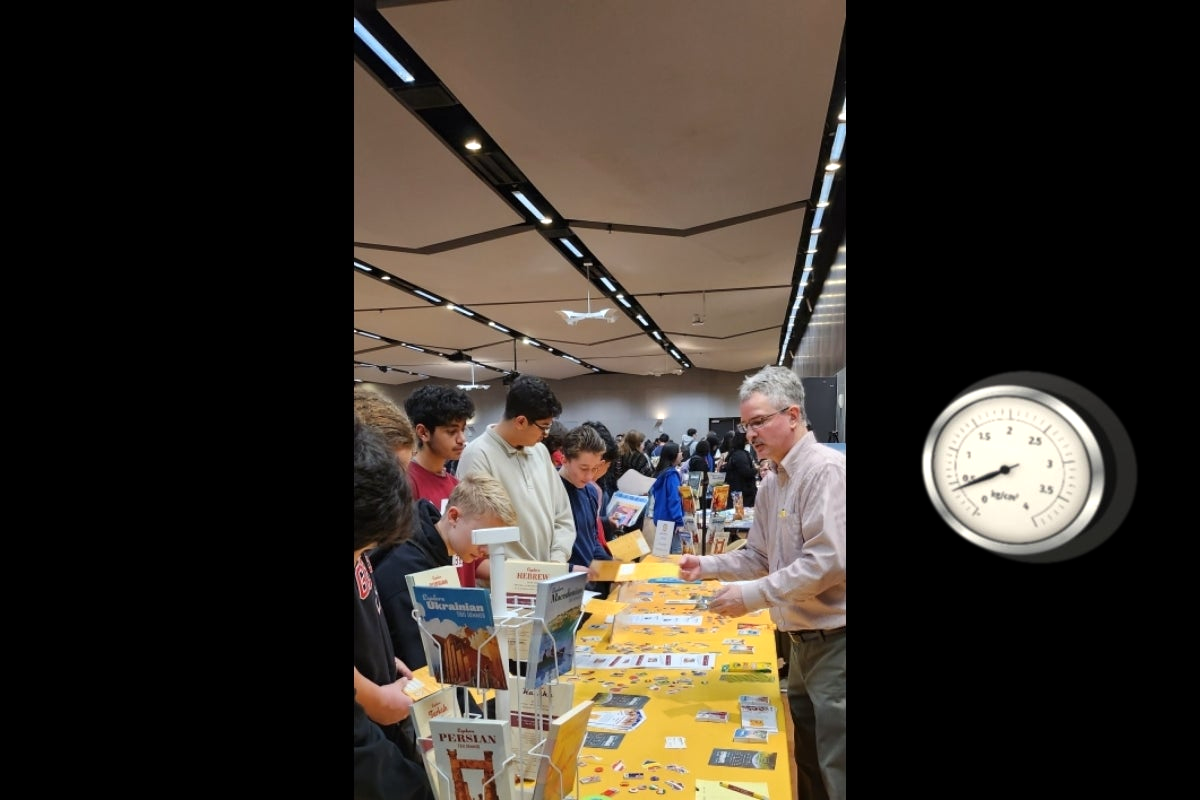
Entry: 0.4 kg/cm²
